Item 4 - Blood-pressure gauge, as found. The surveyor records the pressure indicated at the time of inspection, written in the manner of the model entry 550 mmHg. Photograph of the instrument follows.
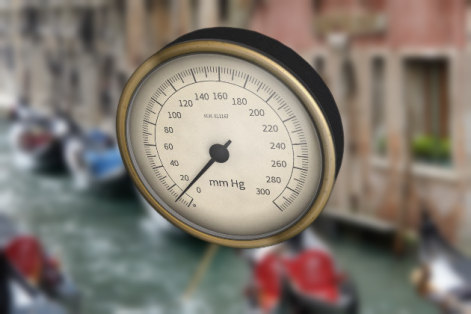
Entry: 10 mmHg
